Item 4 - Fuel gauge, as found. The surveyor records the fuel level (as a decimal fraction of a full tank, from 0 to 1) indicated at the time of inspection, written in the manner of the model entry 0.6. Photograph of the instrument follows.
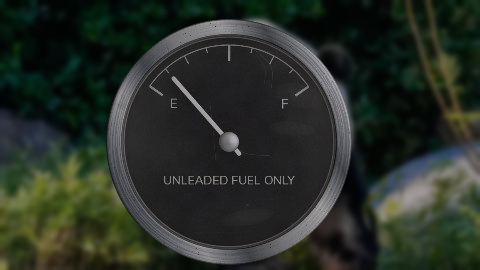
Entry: 0.125
